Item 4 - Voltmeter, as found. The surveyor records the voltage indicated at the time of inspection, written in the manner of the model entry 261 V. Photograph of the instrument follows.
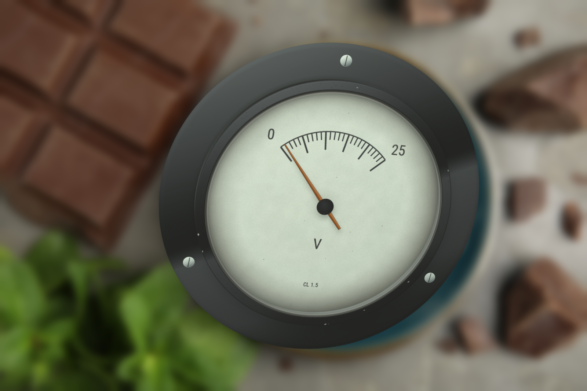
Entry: 1 V
